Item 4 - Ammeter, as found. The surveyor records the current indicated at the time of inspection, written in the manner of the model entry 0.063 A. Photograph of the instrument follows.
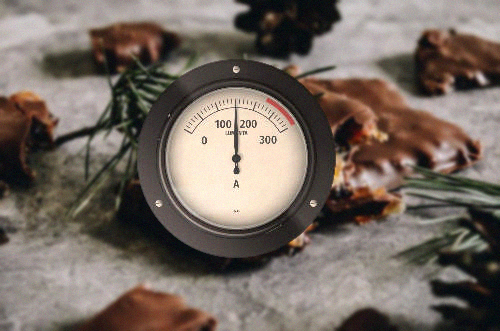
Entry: 150 A
